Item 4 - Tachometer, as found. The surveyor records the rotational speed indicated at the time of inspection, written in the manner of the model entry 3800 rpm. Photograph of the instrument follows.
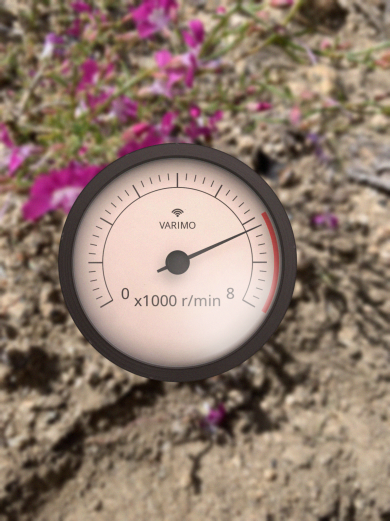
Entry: 6200 rpm
